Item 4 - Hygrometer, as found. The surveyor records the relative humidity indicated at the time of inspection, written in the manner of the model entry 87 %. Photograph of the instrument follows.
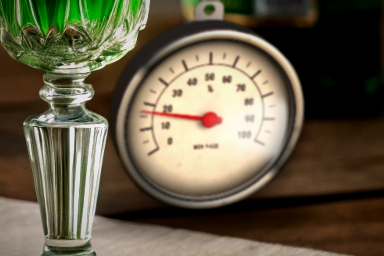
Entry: 17.5 %
